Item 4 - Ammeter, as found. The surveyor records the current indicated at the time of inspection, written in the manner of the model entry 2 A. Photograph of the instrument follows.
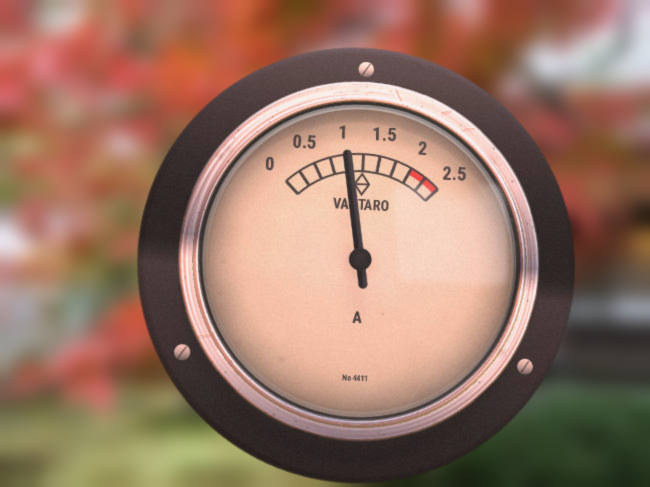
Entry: 1 A
